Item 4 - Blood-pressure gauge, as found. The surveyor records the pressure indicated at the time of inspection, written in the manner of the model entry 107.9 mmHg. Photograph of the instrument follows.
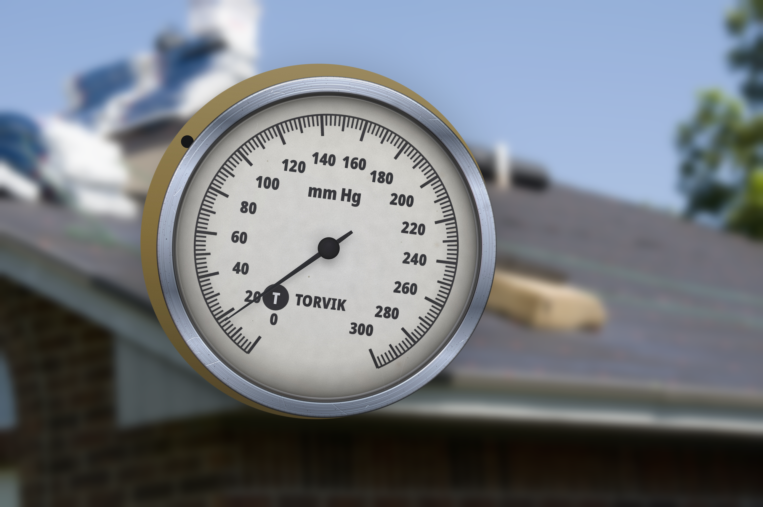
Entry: 18 mmHg
